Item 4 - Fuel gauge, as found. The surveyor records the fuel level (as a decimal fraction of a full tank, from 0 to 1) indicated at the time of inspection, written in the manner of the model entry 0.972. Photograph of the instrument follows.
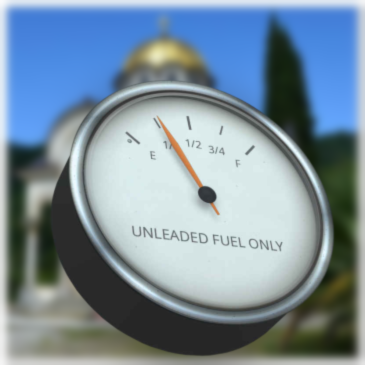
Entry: 0.25
